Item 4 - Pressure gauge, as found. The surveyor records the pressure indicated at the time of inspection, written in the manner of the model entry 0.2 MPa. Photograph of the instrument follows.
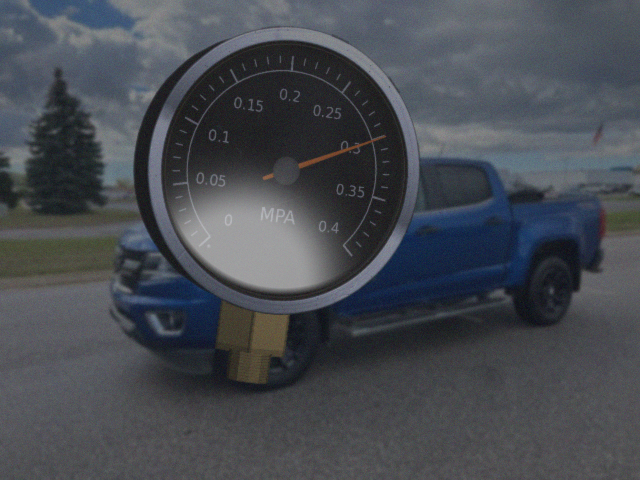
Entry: 0.3 MPa
